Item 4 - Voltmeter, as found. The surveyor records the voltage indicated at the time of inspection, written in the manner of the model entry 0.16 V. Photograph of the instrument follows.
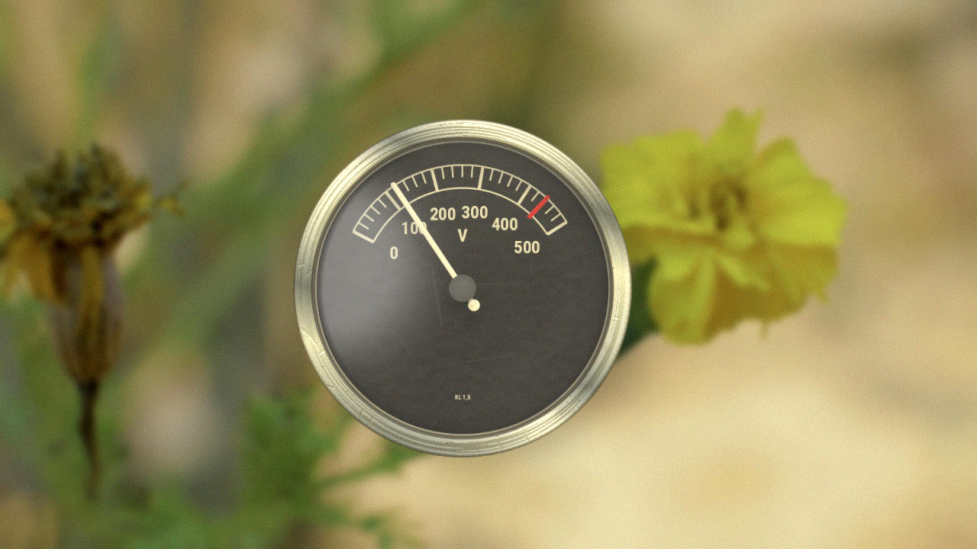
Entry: 120 V
